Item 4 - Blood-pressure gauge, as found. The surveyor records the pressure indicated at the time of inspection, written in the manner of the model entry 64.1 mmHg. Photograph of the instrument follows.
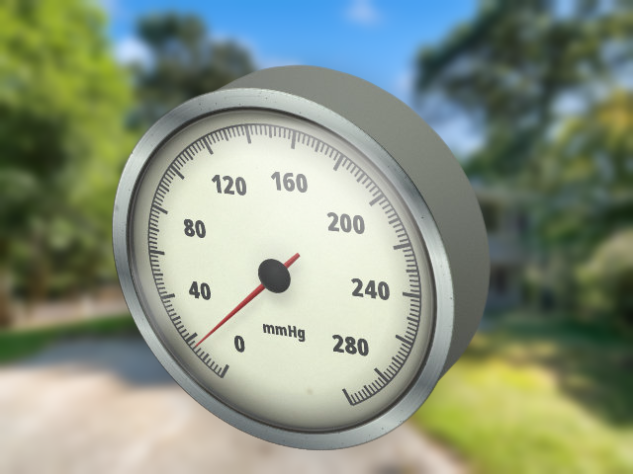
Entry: 16 mmHg
